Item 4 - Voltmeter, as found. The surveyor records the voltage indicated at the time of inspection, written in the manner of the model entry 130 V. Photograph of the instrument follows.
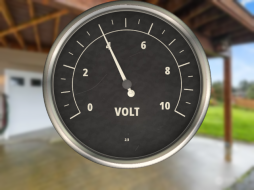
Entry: 4 V
